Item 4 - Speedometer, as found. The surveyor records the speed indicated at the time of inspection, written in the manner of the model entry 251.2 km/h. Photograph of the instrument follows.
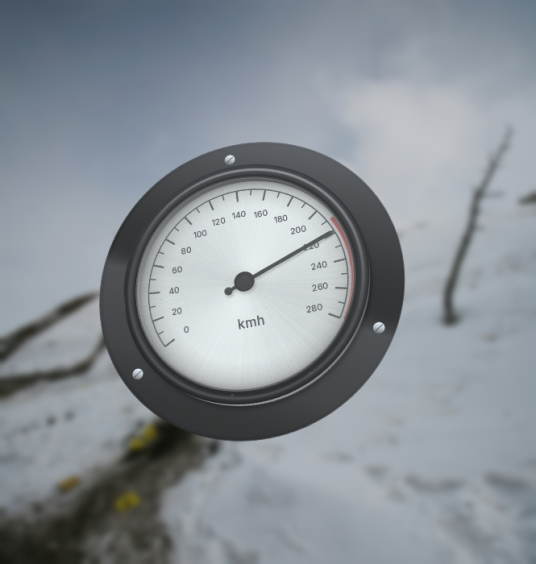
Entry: 220 km/h
